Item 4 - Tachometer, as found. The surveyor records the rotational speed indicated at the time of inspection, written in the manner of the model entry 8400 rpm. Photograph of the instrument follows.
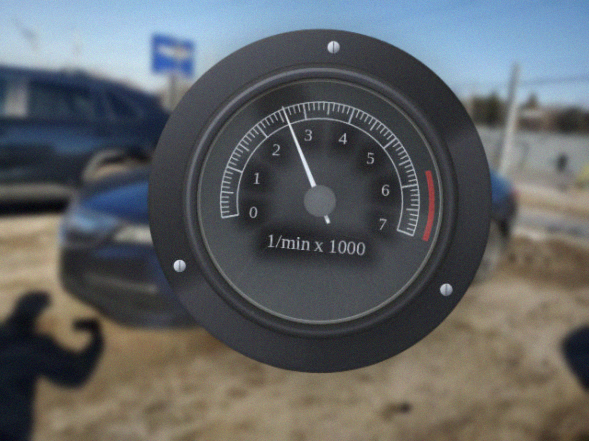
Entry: 2600 rpm
